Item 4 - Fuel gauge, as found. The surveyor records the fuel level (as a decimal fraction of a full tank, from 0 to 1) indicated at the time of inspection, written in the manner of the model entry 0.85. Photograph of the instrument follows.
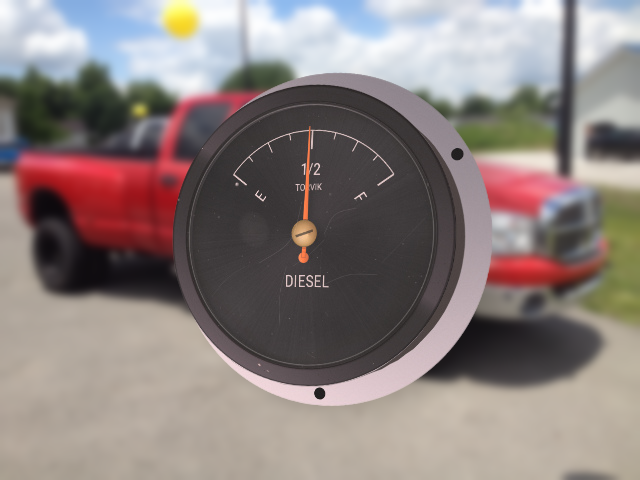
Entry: 0.5
